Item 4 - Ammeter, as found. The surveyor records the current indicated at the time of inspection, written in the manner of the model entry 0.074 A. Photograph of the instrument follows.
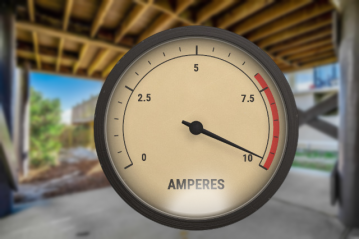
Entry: 9.75 A
